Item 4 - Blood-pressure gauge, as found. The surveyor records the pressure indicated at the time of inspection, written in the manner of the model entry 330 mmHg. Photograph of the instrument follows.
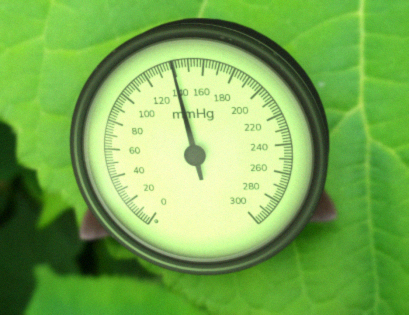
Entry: 140 mmHg
